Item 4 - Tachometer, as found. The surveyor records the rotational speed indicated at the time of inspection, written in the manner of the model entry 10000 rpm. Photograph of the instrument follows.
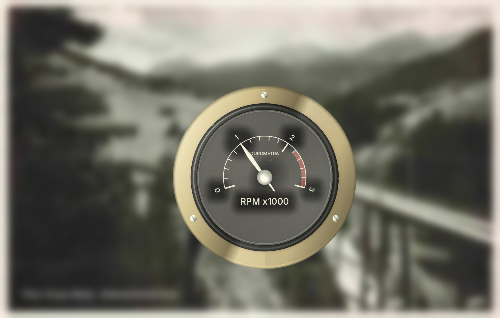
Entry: 1000 rpm
